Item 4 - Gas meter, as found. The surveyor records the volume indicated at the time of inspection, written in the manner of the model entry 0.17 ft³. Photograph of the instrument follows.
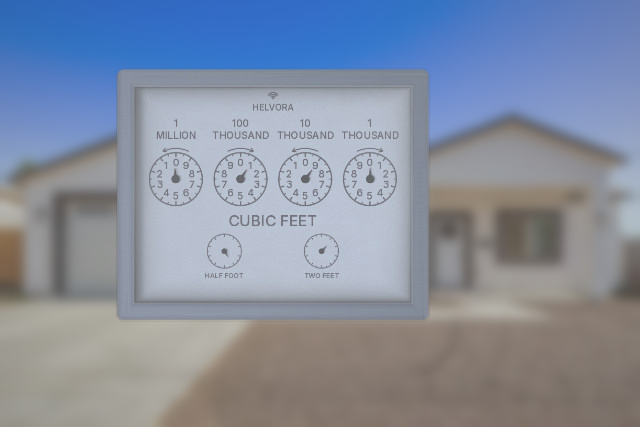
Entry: 9000 ft³
